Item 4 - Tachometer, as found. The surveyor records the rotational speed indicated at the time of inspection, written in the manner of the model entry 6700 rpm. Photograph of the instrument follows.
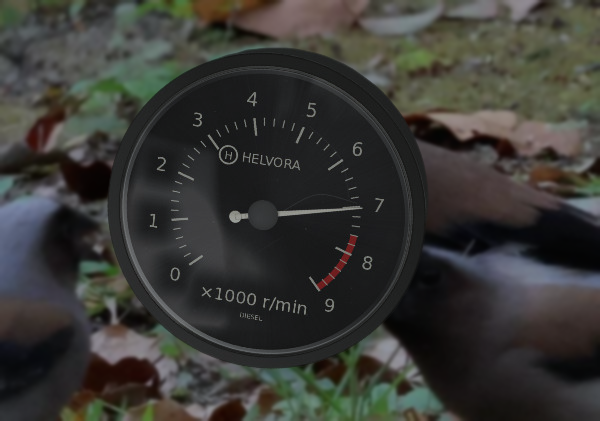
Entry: 7000 rpm
